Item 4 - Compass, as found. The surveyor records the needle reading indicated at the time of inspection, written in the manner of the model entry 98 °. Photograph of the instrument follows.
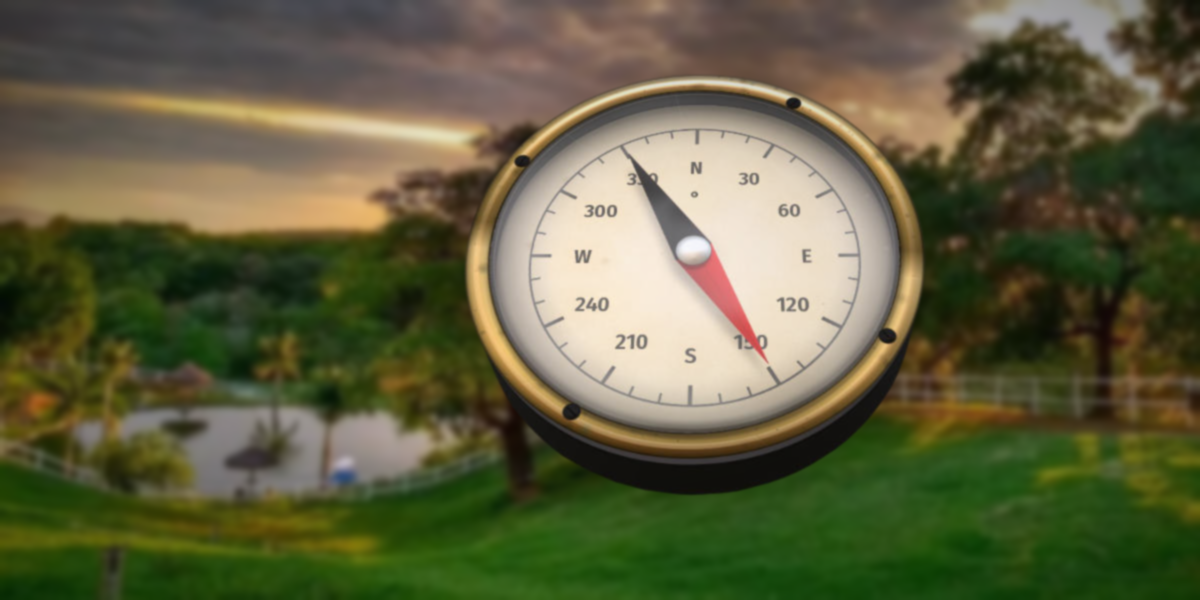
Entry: 150 °
